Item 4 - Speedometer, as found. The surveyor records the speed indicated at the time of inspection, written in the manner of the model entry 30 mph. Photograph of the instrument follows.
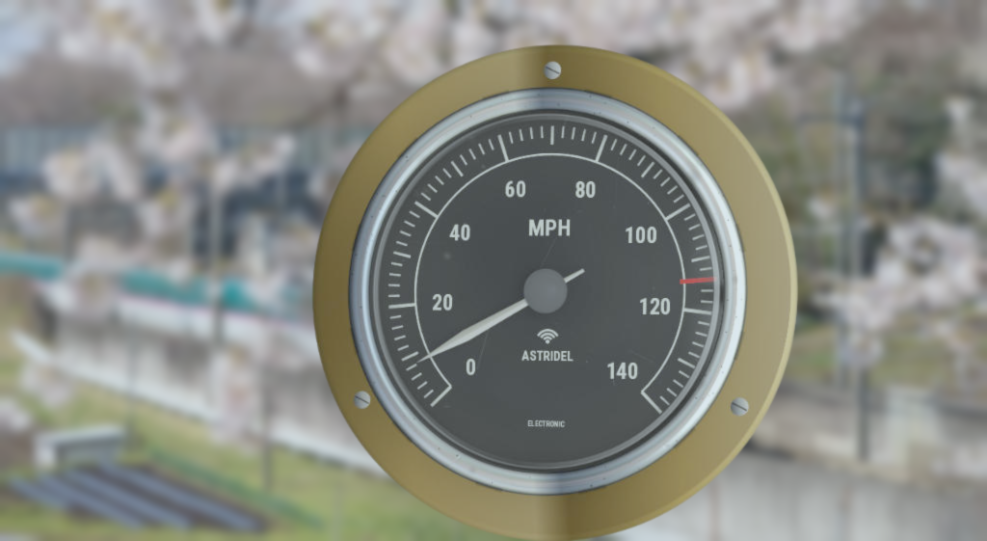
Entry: 8 mph
